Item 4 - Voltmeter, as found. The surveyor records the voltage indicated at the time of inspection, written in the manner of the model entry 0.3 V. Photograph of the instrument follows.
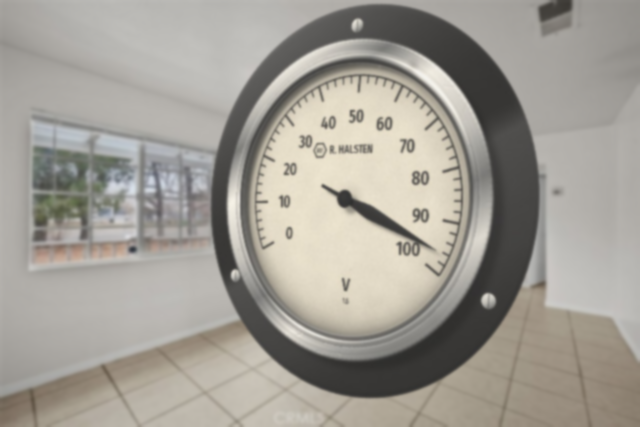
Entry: 96 V
